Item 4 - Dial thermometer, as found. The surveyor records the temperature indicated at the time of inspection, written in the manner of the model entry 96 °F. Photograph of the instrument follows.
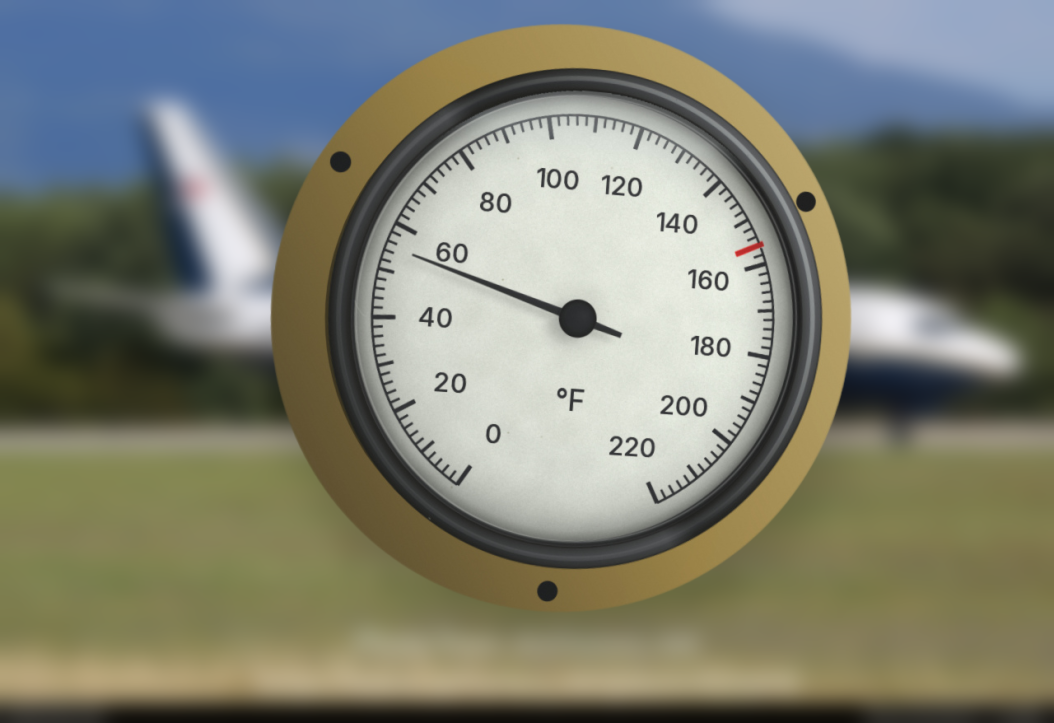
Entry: 55 °F
